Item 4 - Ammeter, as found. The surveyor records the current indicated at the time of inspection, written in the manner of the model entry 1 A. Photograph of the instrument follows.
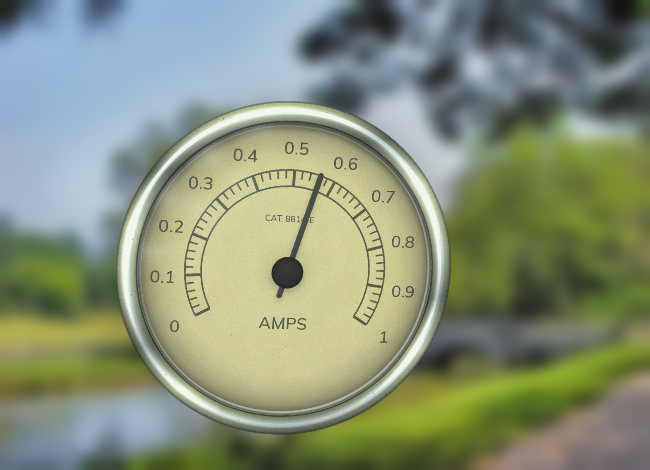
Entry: 0.56 A
